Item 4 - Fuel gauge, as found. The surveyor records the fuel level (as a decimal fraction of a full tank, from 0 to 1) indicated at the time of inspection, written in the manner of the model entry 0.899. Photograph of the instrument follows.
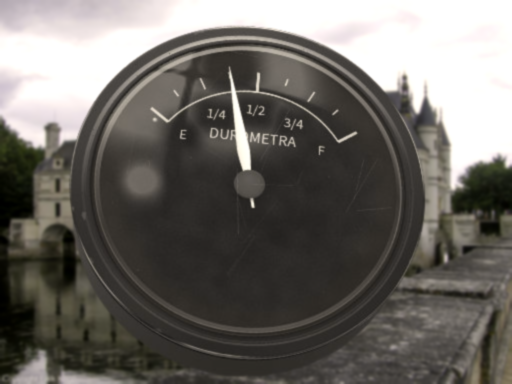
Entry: 0.375
